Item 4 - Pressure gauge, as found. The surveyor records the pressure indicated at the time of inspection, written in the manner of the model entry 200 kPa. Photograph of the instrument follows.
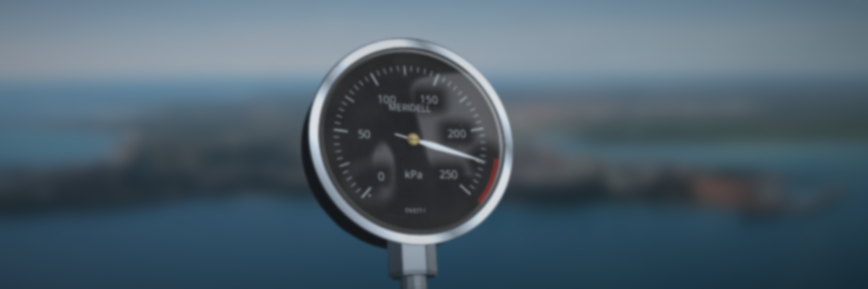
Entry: 225 kPa
